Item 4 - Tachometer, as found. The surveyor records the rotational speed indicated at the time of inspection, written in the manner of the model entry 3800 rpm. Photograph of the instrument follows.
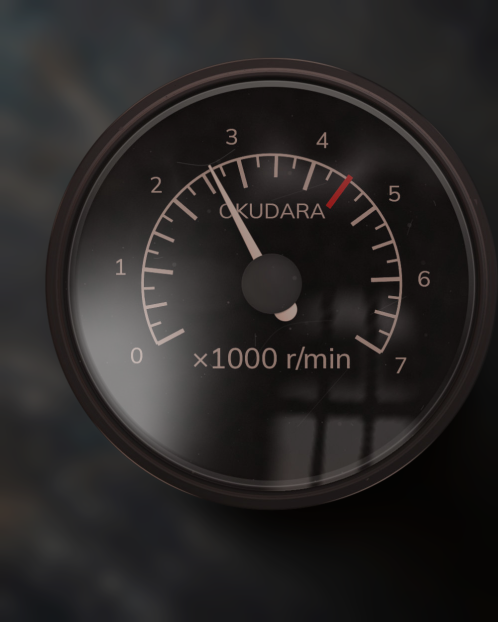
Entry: 2625 rpm
